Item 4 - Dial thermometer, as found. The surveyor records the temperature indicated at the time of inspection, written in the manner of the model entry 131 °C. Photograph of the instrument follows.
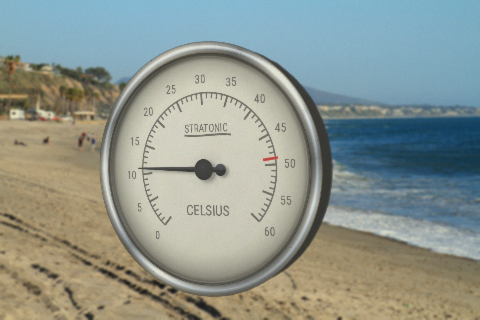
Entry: 11 °C
